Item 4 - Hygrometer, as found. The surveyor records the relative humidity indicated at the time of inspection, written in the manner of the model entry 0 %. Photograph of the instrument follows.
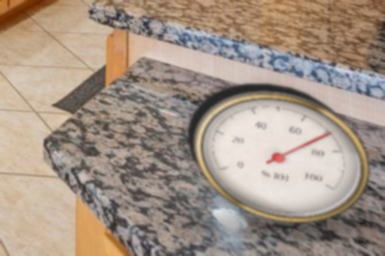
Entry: 70 %
